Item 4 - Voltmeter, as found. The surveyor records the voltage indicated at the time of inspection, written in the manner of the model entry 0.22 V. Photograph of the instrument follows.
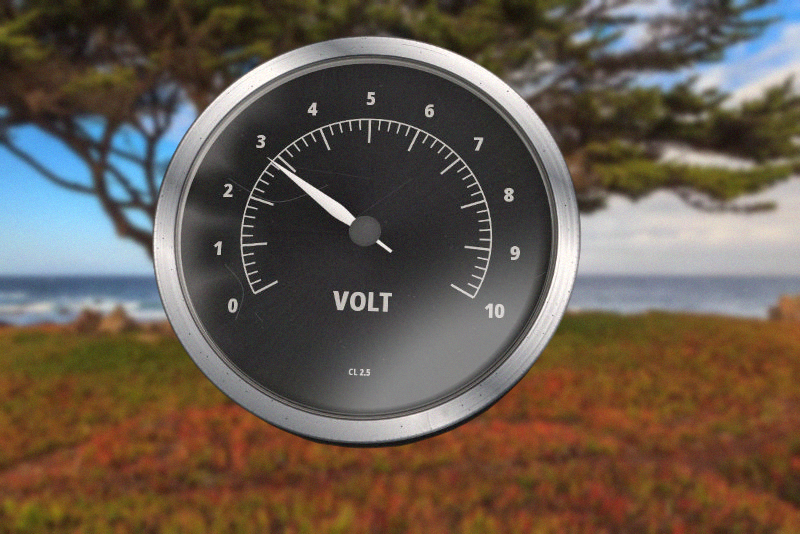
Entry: 2.8 V
